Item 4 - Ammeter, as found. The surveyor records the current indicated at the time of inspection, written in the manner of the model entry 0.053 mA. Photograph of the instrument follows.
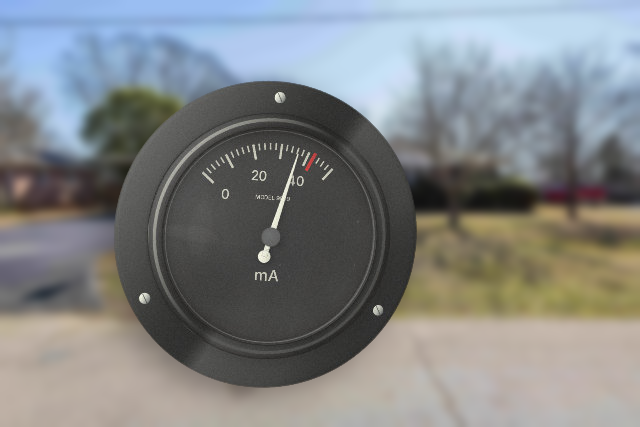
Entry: 36 mA
